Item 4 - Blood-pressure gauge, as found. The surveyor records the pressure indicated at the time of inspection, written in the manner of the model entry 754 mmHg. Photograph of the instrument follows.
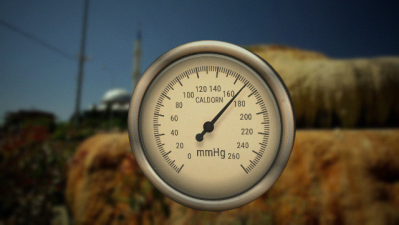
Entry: 170 mmHg
